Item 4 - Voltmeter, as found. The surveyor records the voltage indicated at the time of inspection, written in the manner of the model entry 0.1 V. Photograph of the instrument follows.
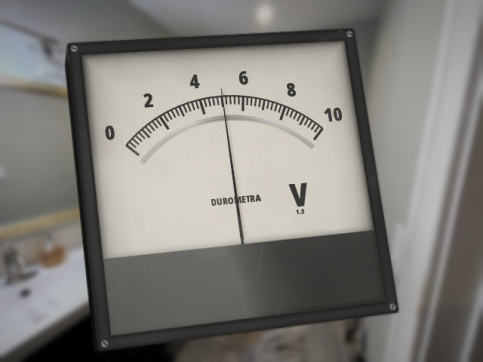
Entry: 5 V
